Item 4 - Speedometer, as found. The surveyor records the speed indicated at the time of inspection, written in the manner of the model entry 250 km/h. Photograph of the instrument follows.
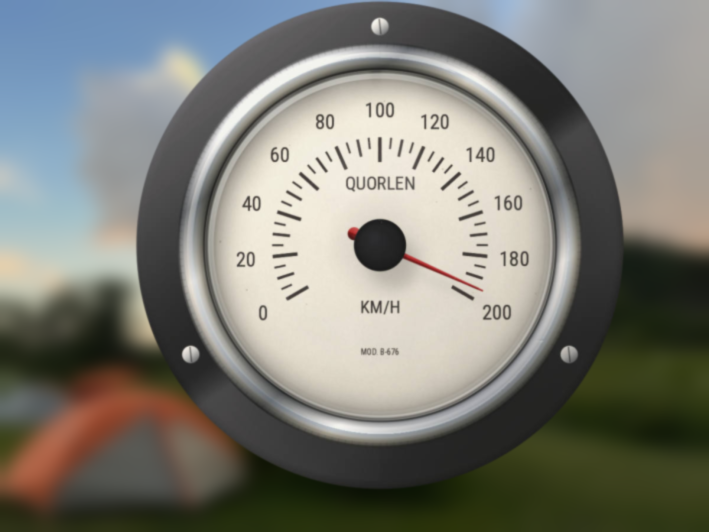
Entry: 195 km/h
